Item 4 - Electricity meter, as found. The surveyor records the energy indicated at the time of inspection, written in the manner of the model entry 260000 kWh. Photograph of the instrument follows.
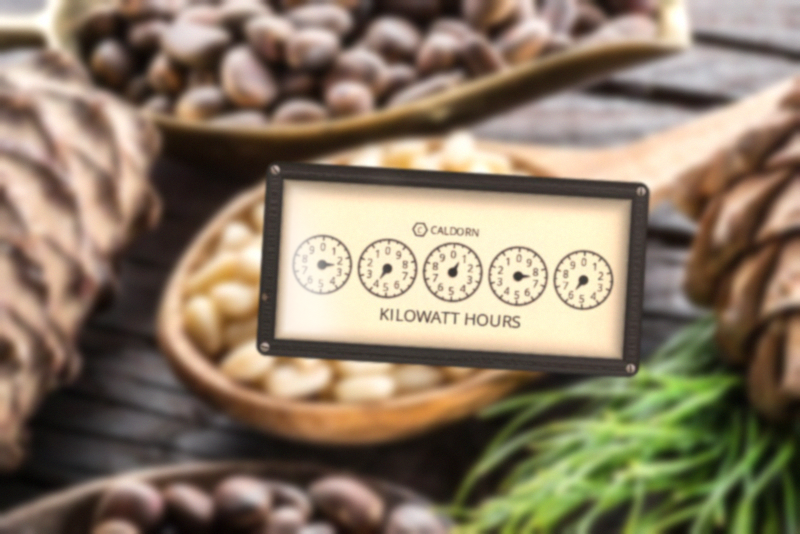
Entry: 24076 kWh
